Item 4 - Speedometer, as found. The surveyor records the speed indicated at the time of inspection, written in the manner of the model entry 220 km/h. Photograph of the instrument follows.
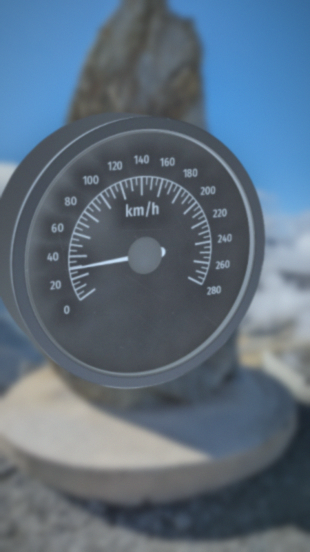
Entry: 30 km/h
